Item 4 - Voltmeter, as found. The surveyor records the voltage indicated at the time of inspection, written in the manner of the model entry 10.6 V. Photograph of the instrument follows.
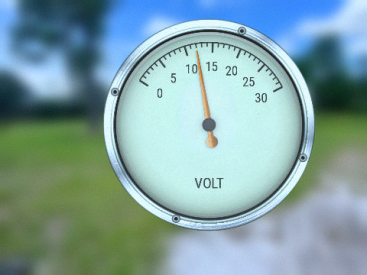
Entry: 12 V
